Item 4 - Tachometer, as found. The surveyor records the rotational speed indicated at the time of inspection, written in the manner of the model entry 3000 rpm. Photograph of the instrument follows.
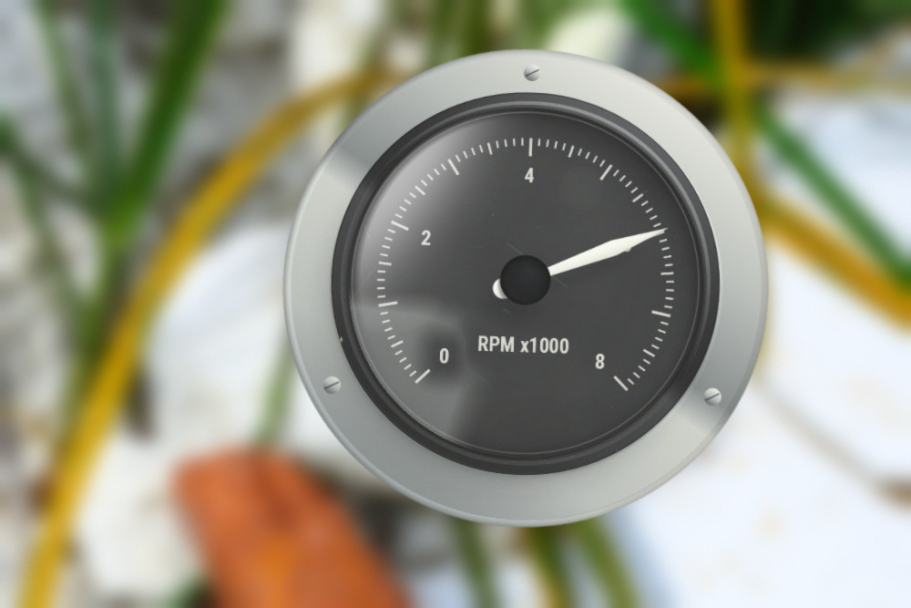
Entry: 6000 rpm
